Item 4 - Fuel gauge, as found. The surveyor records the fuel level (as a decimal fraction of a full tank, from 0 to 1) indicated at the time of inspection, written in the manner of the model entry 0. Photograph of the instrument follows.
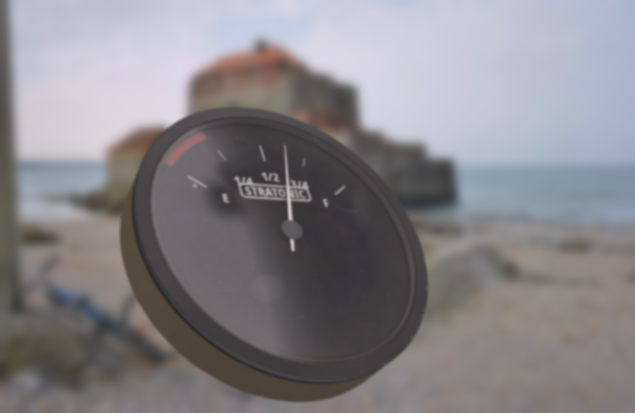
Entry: 0.625
